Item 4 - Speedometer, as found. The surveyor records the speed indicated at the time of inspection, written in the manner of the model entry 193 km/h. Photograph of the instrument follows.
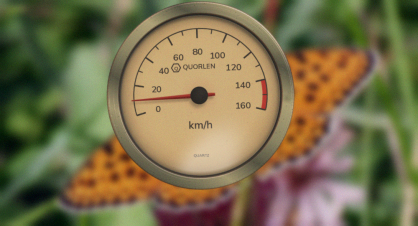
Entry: 10 km/h
